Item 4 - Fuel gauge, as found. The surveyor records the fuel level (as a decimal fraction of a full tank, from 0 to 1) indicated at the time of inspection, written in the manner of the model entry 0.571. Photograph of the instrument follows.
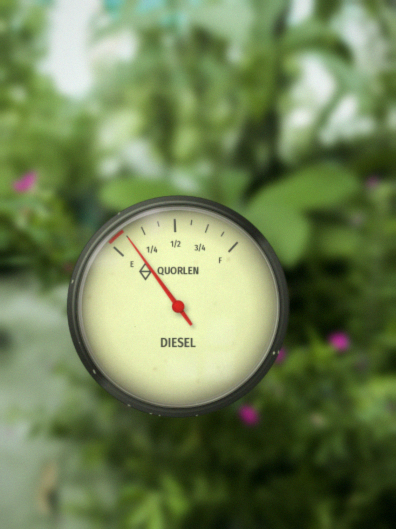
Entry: 0.125
